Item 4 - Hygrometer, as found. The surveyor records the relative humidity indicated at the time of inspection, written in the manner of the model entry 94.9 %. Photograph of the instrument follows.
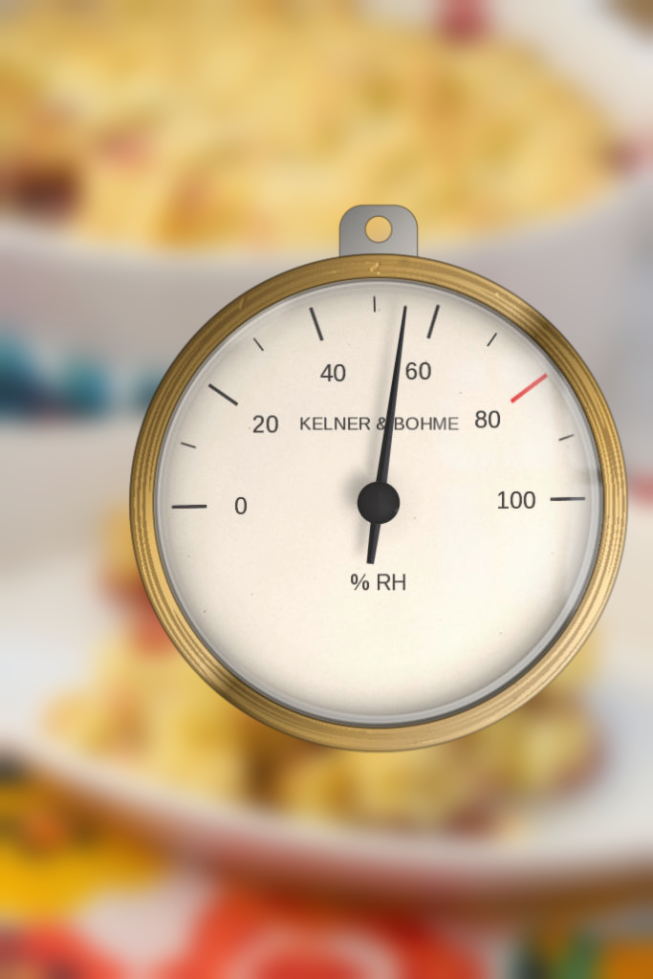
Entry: 55 %
